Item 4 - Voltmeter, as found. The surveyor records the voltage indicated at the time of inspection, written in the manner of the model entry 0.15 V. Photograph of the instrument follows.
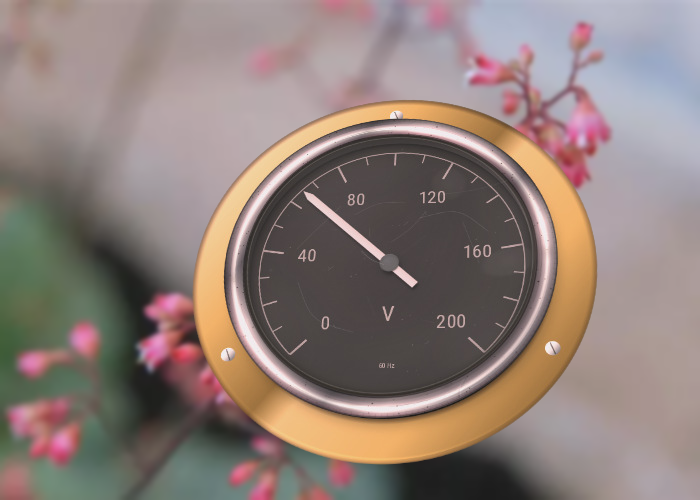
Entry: 65 V
